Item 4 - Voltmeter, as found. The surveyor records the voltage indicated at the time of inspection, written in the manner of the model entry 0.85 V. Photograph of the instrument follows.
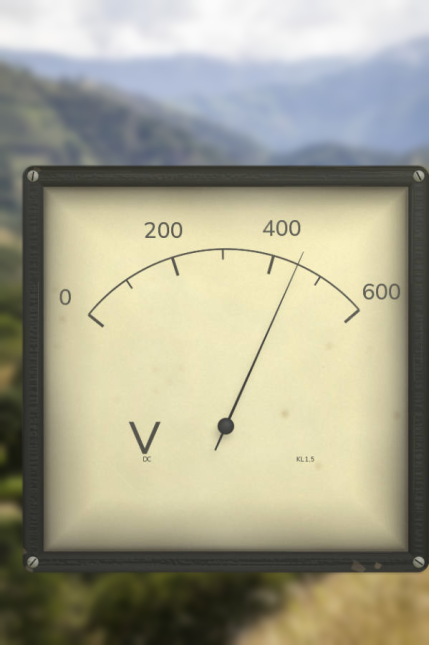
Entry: 450 V
